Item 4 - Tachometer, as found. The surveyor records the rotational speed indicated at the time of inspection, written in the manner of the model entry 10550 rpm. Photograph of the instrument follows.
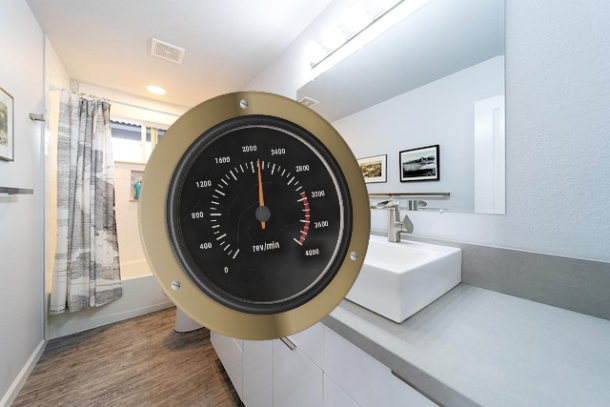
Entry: 2100 rpm
